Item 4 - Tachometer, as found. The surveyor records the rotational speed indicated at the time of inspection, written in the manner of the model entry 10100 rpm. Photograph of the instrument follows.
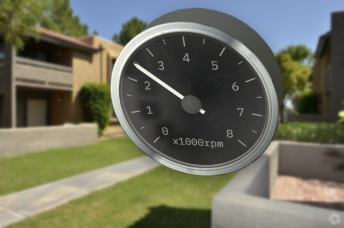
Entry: 2500 rpm
